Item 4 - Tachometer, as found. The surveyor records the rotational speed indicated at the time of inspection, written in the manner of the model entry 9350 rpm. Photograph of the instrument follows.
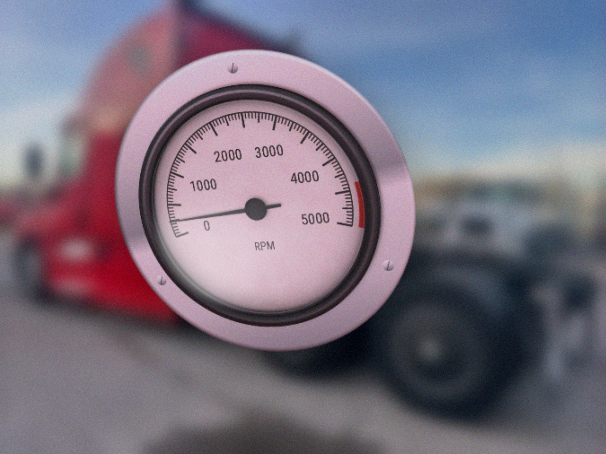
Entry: 250 rpm
